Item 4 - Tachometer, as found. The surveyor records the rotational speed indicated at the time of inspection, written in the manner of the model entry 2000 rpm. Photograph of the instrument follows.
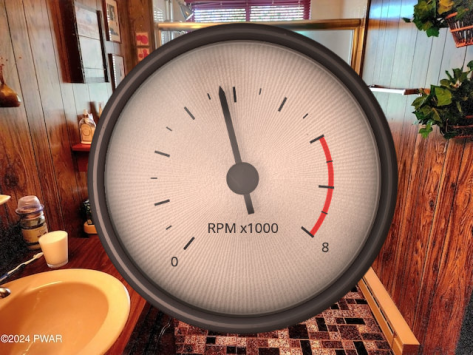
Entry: 3750 rpm
